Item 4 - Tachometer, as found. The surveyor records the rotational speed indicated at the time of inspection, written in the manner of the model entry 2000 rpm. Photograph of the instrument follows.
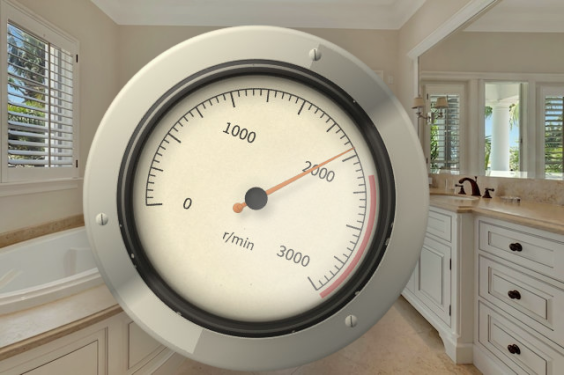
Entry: 1950 rpm
